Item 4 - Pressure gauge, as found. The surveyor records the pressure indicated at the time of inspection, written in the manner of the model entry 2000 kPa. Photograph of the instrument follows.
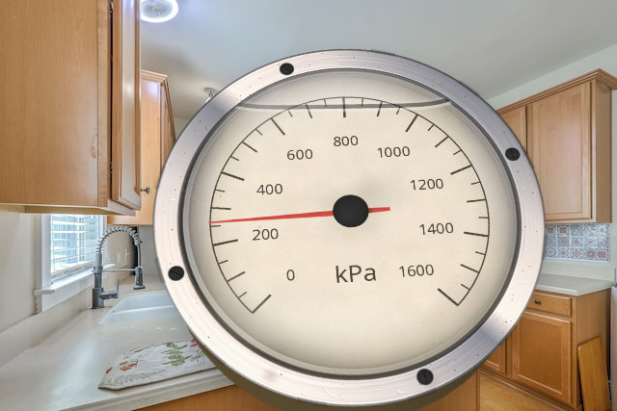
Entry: 250 kPa
